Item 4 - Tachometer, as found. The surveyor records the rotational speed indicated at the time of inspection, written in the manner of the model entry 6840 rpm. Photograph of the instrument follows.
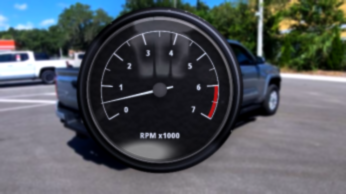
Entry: 500 rpm
